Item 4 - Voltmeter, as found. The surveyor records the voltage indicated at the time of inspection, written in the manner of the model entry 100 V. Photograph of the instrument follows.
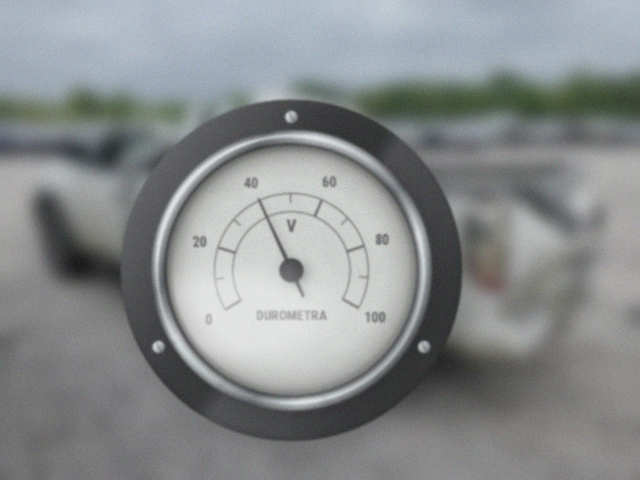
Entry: 40 V
